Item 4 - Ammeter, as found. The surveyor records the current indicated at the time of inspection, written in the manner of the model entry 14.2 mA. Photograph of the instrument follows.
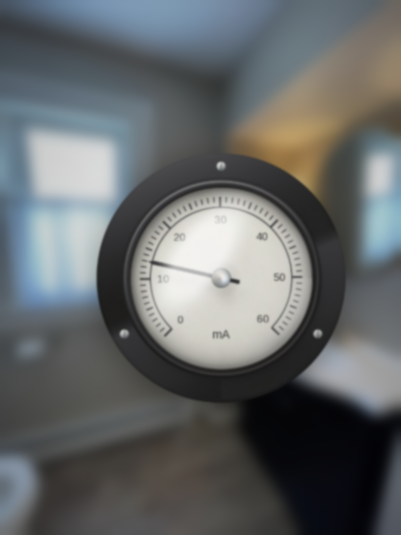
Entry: 13 mA
